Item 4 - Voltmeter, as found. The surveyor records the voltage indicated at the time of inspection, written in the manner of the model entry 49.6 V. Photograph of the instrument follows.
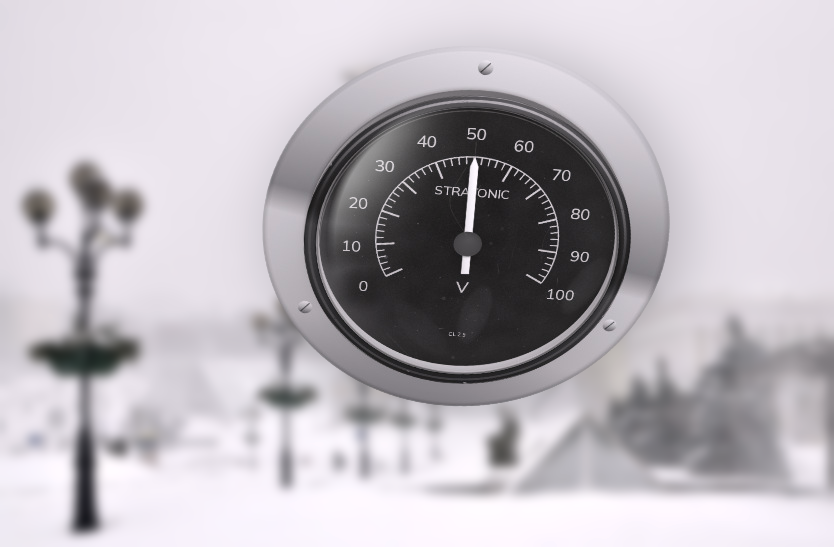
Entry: 50 V
